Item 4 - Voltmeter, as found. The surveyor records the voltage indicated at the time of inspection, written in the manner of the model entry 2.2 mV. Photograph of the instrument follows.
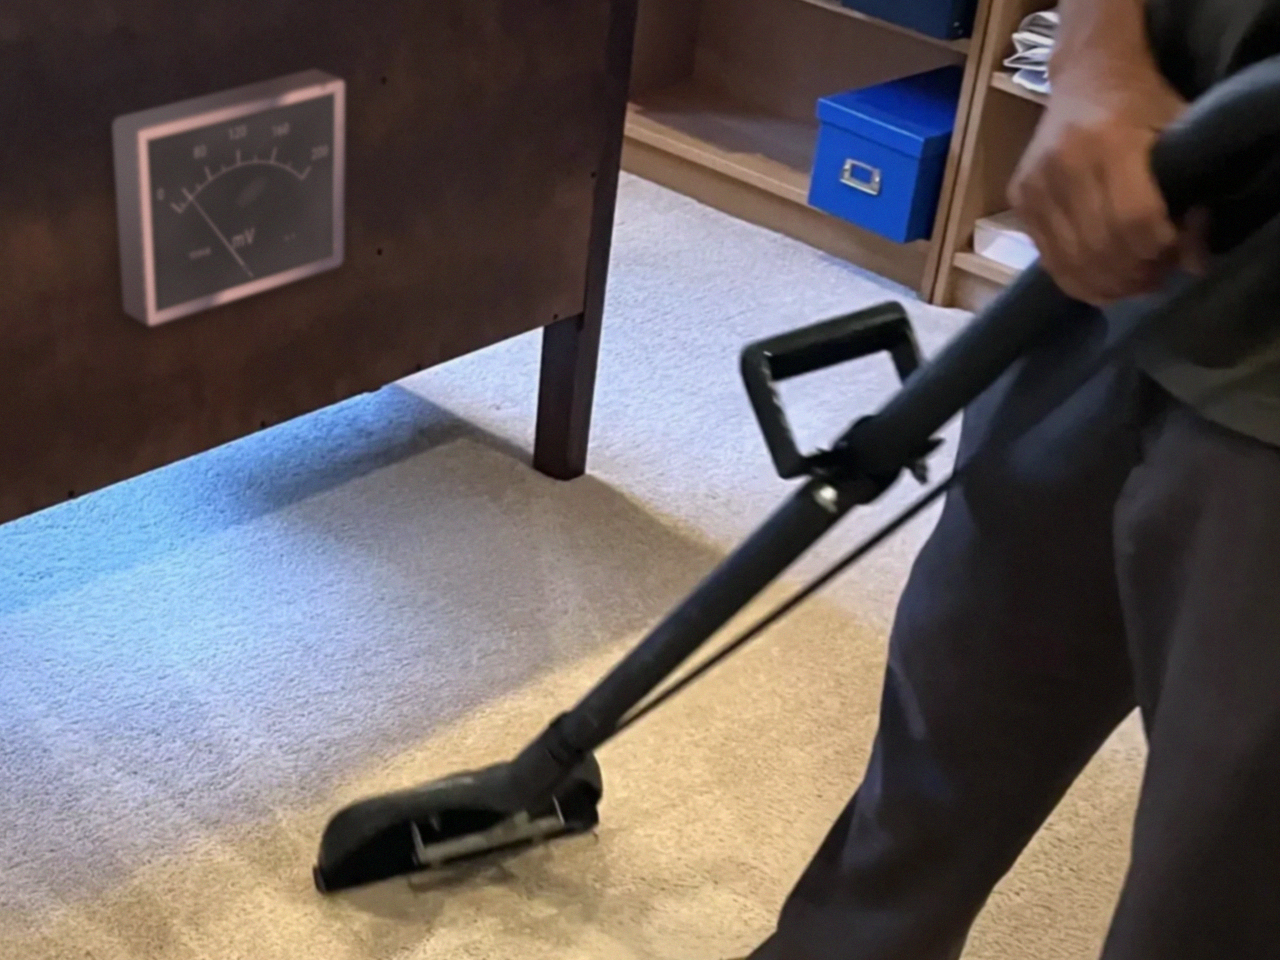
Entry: 40 mV
